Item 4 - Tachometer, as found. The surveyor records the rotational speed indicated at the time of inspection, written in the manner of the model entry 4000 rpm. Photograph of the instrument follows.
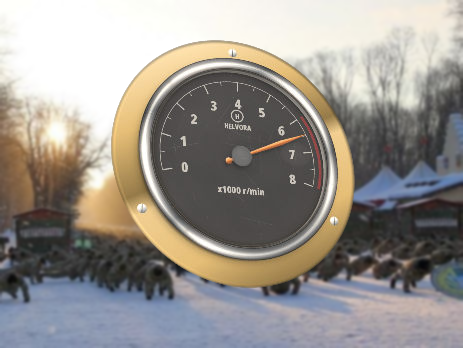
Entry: 6500 rpm
